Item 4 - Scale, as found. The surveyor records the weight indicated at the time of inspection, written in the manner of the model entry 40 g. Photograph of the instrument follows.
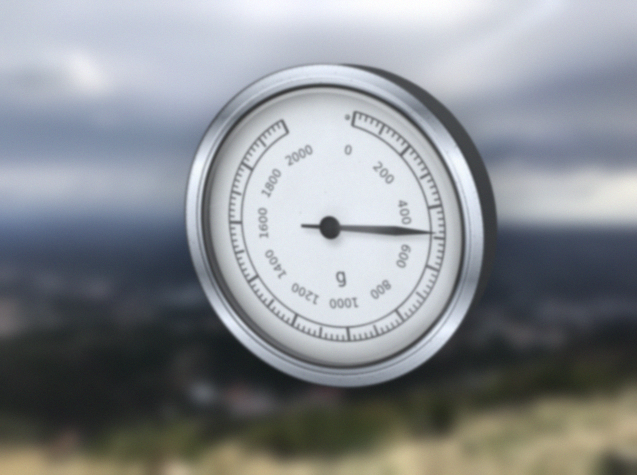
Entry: 480 g
